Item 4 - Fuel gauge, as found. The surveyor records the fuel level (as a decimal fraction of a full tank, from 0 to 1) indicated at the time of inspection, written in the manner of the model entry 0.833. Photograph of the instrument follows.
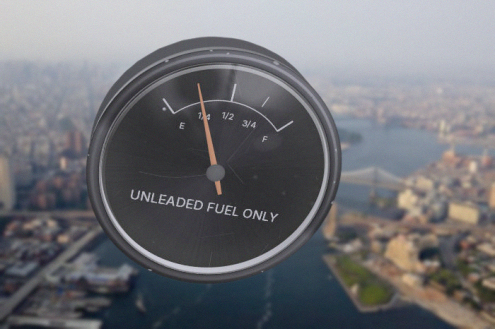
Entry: 0.25
